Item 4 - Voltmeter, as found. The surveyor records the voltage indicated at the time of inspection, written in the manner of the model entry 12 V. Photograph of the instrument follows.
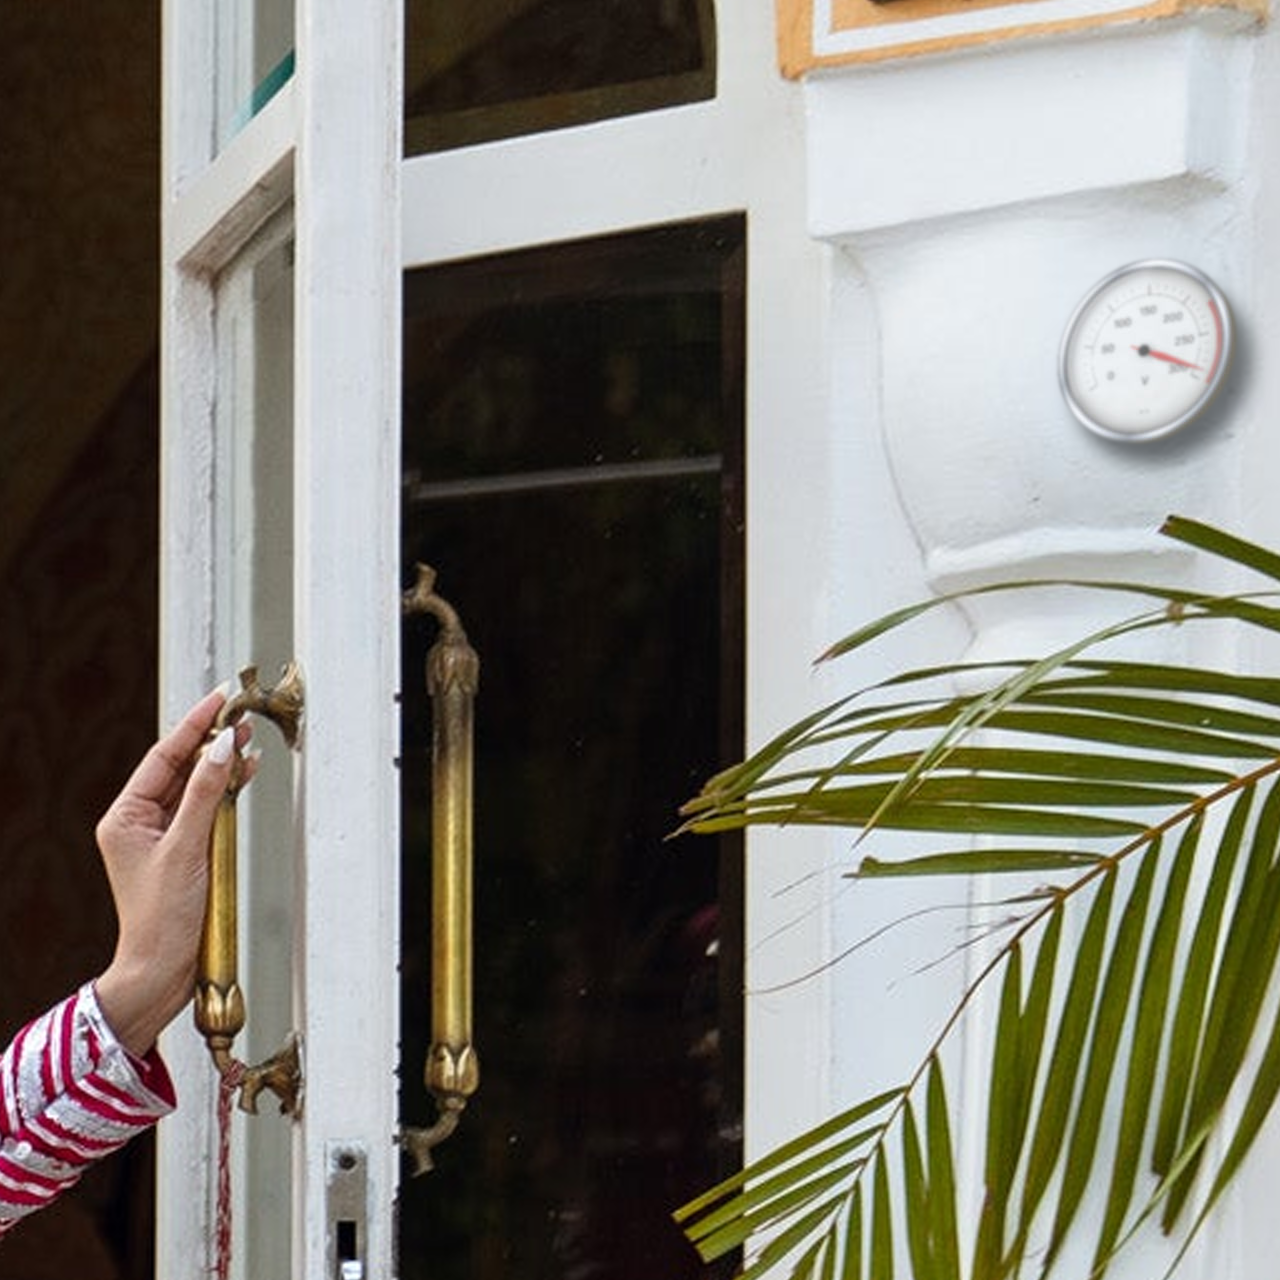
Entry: 290 V
